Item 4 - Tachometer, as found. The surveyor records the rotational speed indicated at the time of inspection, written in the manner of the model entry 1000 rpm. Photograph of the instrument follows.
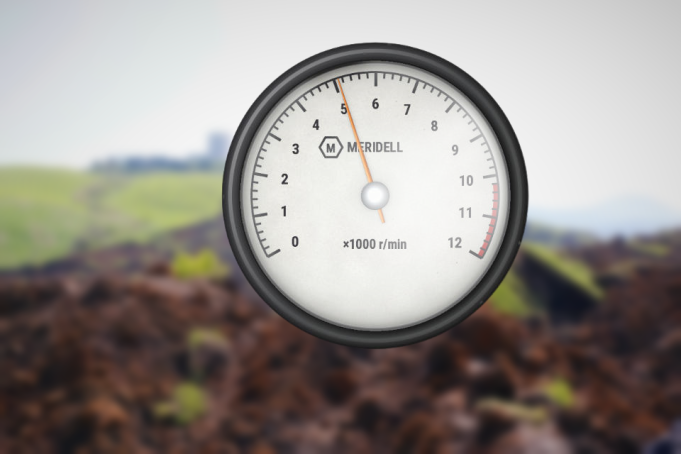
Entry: 5100 rpm
